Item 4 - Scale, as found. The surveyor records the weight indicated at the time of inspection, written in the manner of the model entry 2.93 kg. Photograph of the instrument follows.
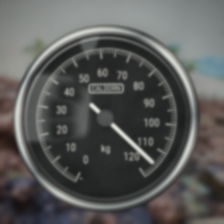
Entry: 115 kg
